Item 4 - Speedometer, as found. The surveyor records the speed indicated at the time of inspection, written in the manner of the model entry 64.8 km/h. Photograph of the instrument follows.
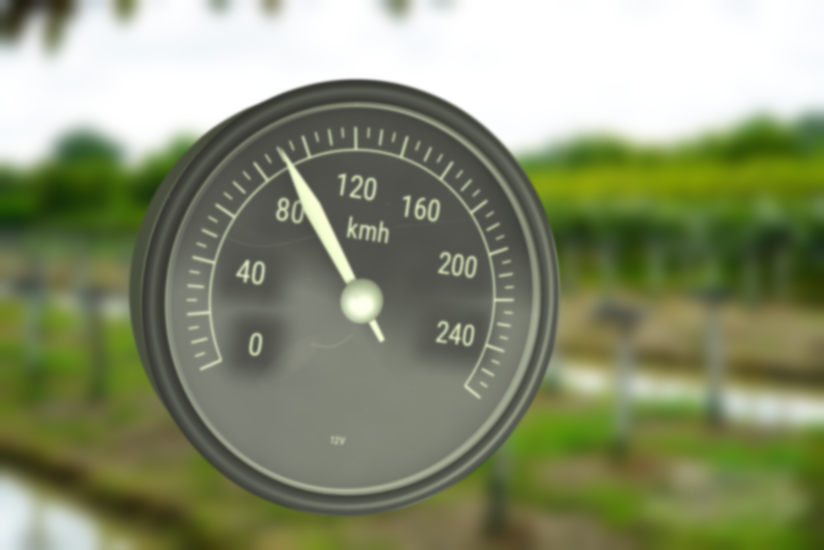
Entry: 90 km/h
